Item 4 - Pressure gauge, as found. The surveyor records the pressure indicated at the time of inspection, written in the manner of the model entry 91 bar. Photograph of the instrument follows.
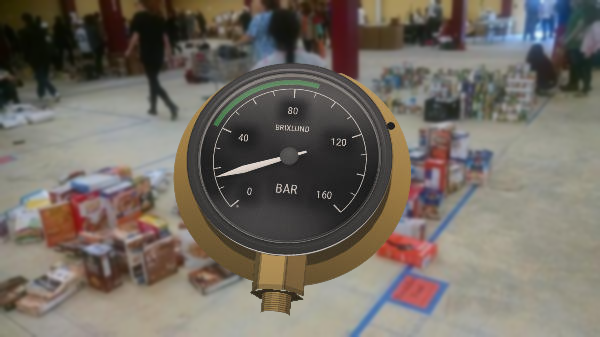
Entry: 15 bar
